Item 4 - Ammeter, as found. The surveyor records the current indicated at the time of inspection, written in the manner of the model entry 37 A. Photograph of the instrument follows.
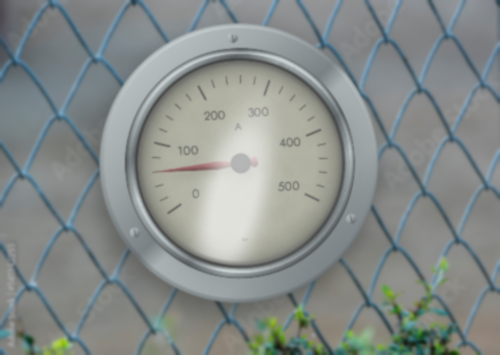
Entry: 60 A
